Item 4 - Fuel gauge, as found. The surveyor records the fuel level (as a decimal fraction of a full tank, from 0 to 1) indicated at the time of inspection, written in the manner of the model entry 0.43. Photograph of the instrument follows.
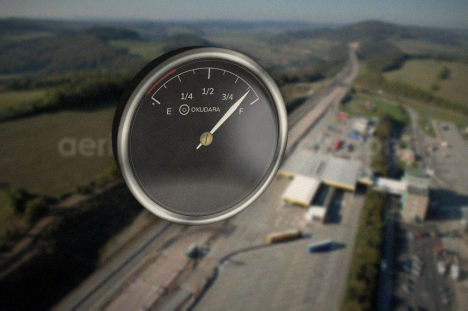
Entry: 0.875
